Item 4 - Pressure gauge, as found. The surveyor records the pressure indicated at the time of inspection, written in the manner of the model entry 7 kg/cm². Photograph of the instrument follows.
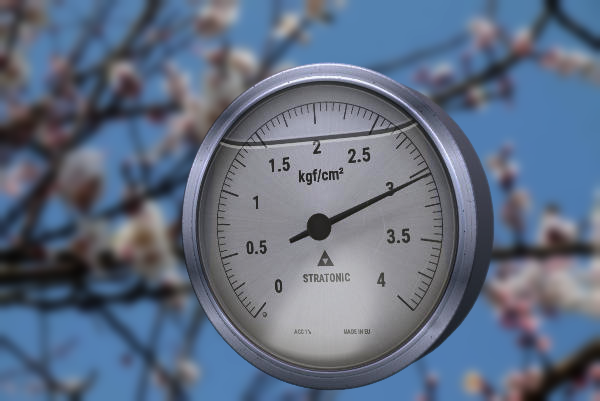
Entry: 3.05 kg/cm²
